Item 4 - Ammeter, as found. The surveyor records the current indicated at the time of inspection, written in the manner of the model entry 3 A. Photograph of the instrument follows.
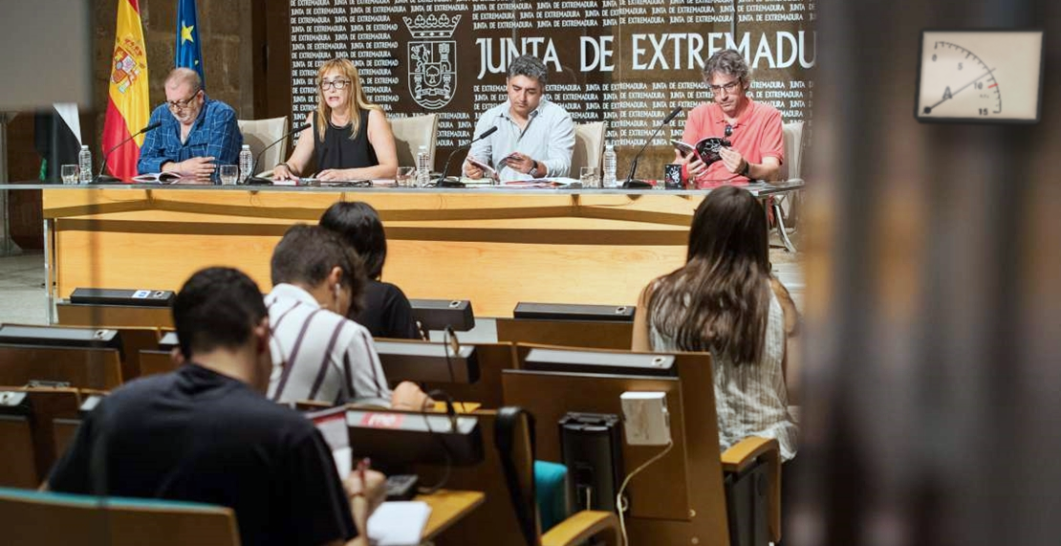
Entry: 9 A
